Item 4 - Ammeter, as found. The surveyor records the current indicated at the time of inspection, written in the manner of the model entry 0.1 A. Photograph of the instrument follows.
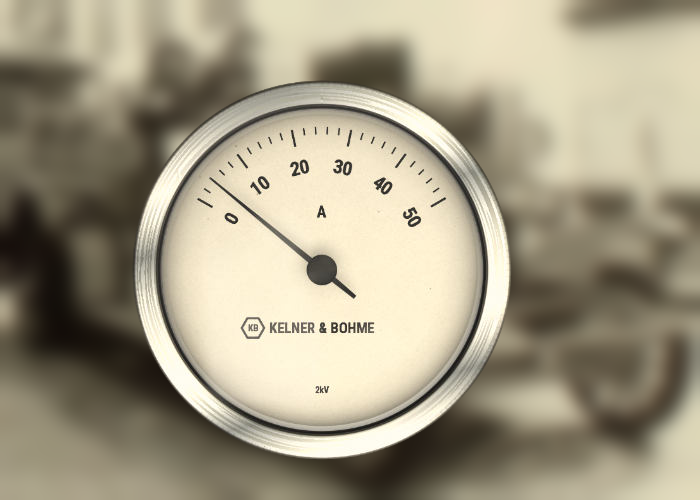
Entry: 4 A
